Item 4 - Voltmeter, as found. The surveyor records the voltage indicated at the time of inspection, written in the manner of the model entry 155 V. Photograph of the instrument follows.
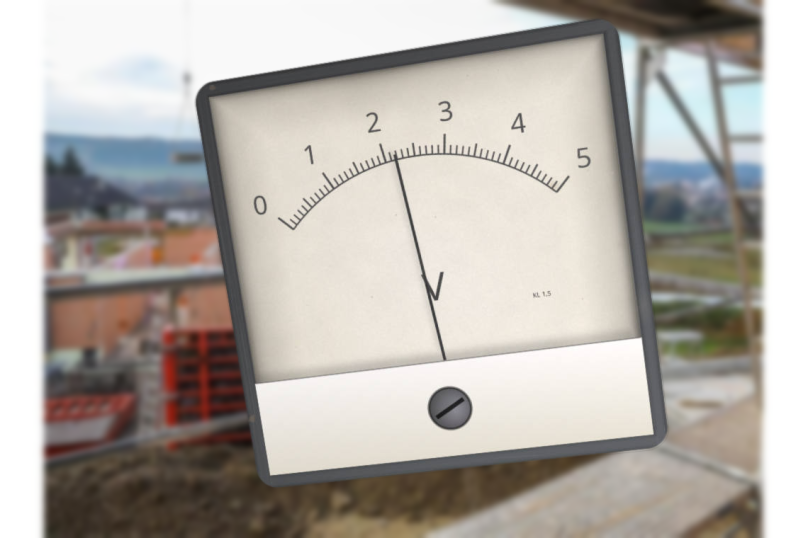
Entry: 2.2 V
